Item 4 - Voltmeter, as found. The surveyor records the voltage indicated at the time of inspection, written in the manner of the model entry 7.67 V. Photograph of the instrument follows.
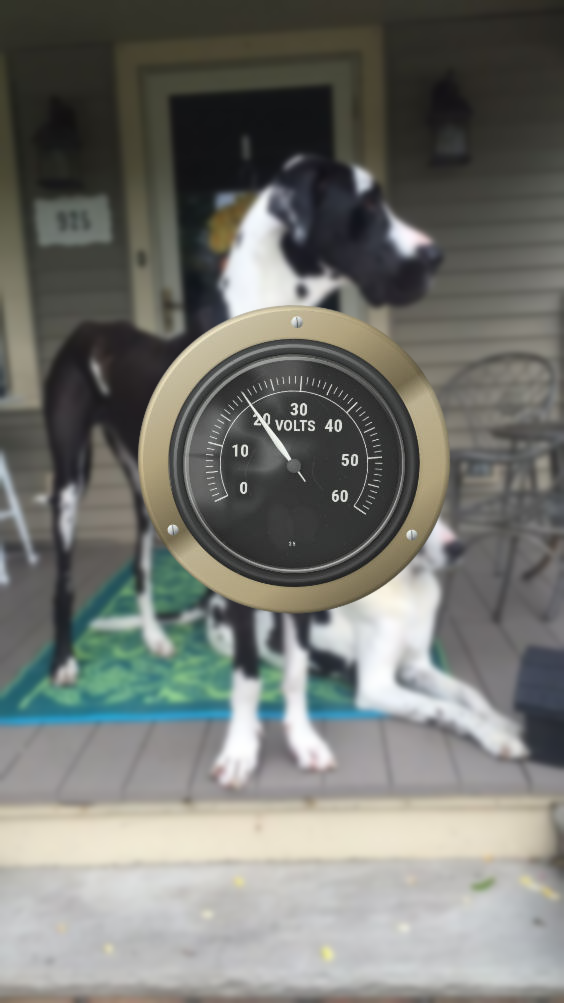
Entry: 20 V
